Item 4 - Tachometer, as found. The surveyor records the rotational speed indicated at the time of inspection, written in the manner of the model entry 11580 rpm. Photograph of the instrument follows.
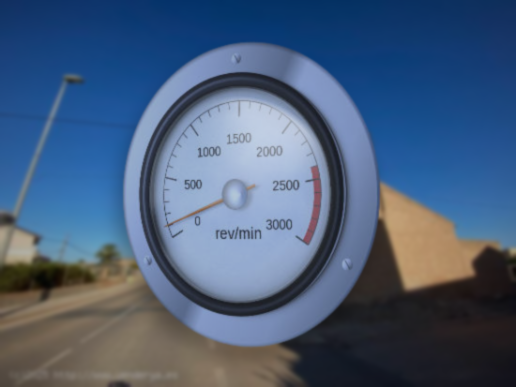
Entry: 100 rpm
